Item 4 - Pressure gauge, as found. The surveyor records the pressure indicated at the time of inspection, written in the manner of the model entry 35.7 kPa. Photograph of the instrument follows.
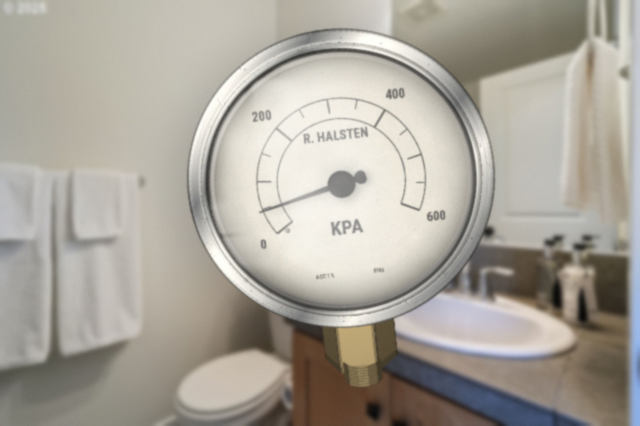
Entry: 50 kPa
